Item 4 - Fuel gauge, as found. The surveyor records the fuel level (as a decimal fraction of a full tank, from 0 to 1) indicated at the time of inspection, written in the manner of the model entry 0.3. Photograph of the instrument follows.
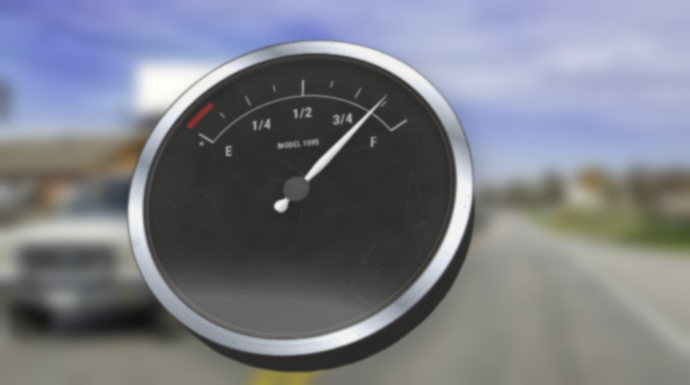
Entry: 0.875
